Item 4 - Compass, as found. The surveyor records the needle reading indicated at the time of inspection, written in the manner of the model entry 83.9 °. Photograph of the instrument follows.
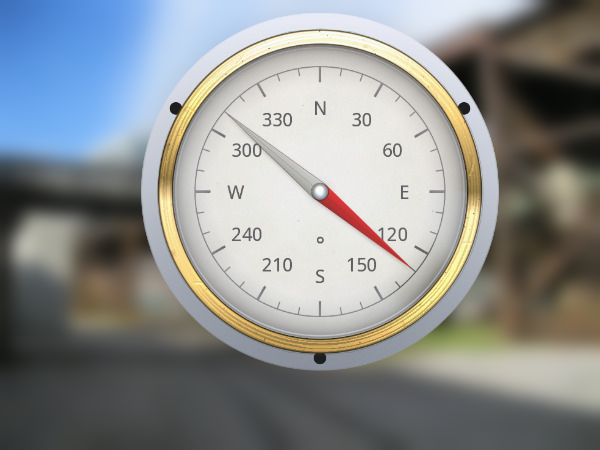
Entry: 130 °
